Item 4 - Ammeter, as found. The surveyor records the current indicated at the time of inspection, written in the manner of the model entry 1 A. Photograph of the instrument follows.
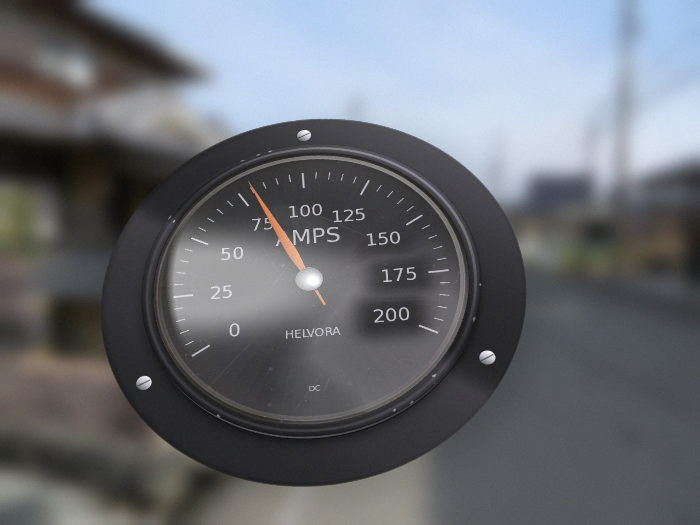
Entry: 80 A
